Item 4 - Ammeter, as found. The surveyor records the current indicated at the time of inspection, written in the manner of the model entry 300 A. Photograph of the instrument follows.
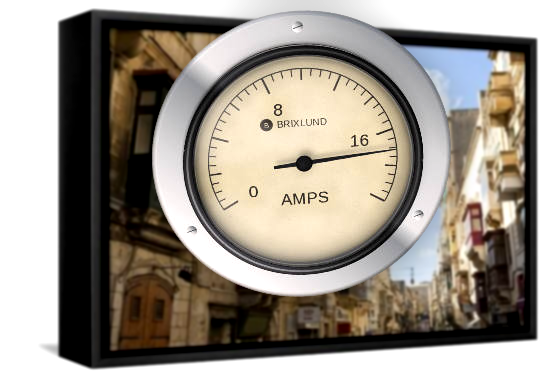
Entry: 17 A
